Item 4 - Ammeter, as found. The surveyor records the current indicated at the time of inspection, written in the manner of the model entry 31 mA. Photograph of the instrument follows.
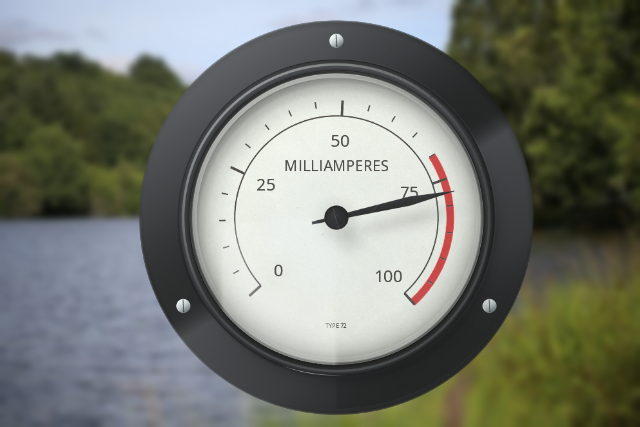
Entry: 77.5 mA
